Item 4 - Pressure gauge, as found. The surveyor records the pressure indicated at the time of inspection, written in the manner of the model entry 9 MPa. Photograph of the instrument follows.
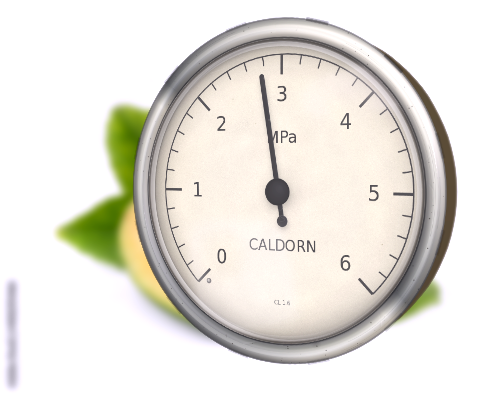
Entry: 2.8 MPa
